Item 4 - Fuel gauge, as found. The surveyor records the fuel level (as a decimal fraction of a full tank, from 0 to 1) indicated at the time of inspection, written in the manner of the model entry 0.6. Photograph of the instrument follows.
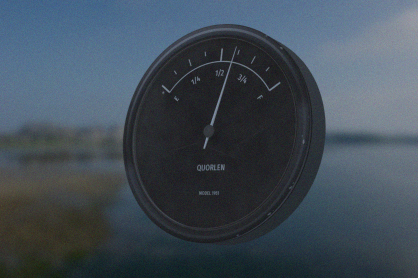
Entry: 0.625
